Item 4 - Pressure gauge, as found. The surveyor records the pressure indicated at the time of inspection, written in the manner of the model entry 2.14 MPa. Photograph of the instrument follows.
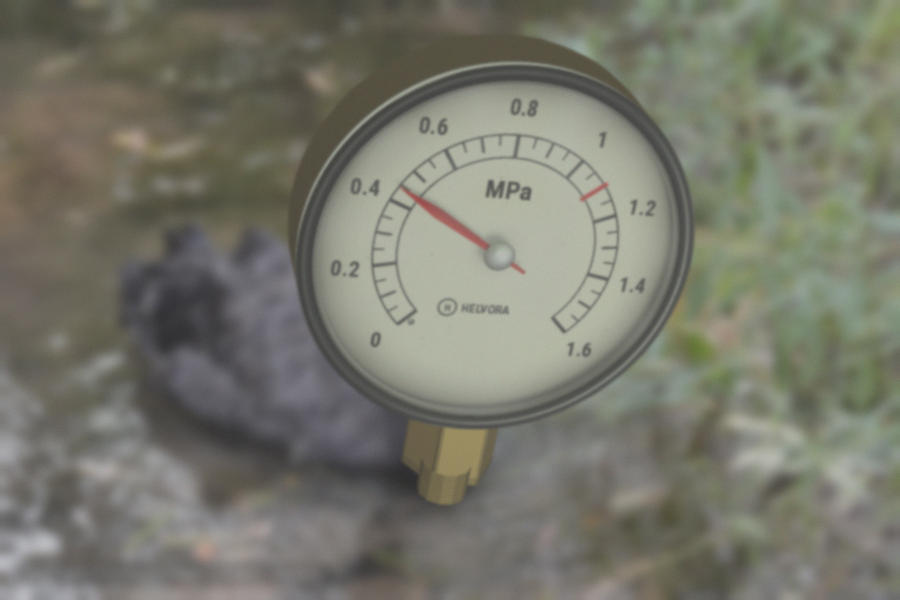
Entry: 0.45 MPa
